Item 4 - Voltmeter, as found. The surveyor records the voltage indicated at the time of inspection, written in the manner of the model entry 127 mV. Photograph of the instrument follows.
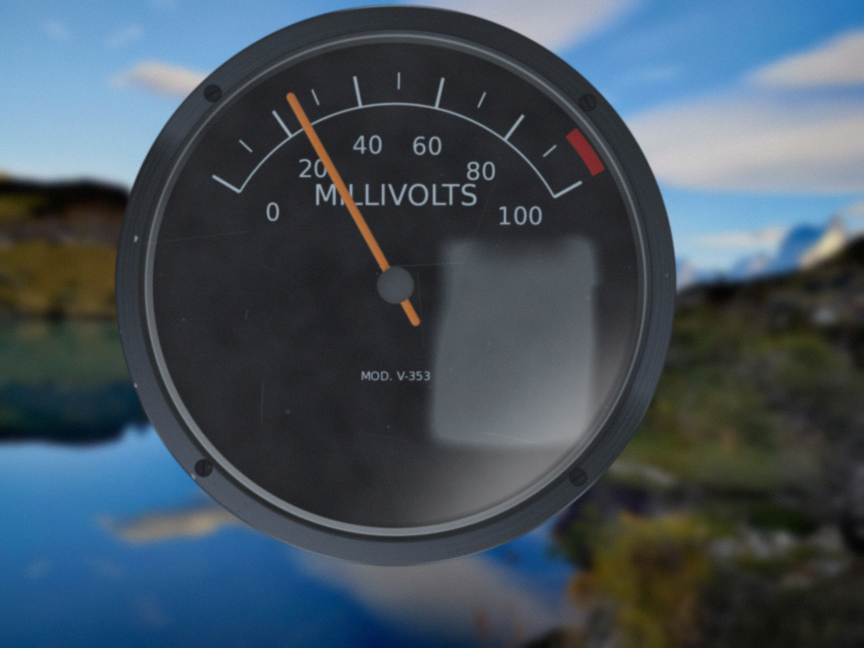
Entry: 25 mV
